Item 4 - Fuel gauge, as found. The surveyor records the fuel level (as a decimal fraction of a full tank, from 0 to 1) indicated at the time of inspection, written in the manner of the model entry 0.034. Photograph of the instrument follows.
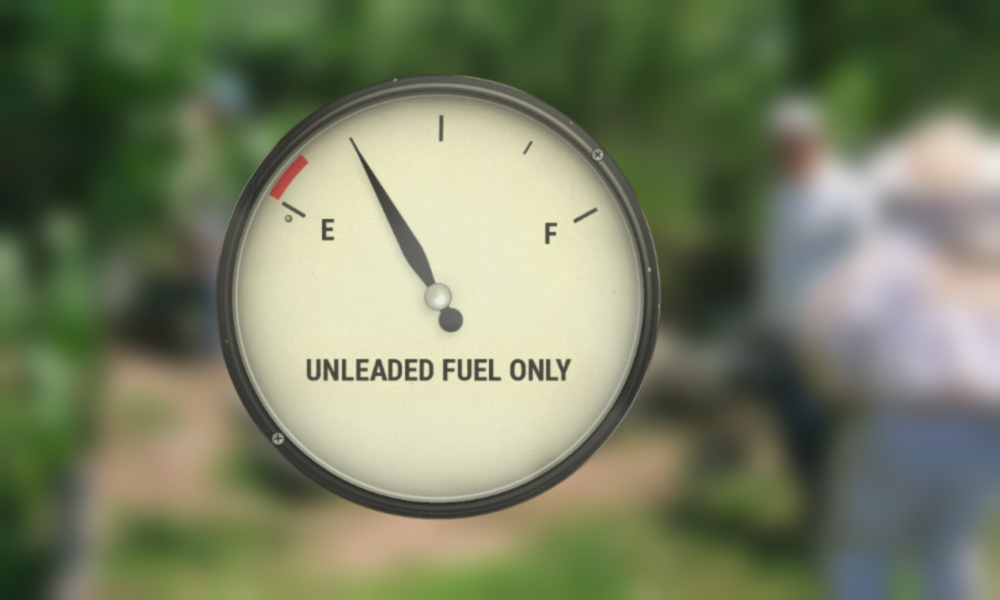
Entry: 0.25
